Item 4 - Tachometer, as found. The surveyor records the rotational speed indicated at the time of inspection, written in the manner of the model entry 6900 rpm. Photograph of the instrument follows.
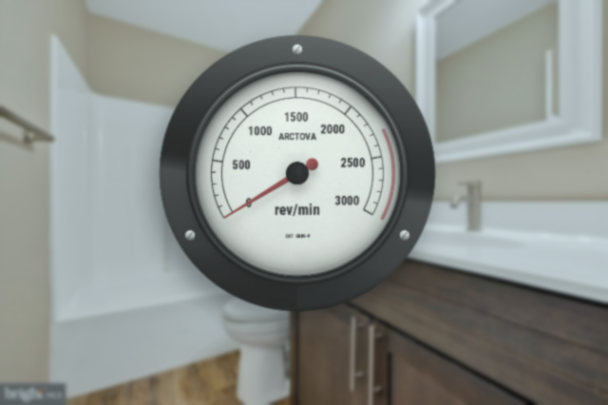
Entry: 0 rpm
